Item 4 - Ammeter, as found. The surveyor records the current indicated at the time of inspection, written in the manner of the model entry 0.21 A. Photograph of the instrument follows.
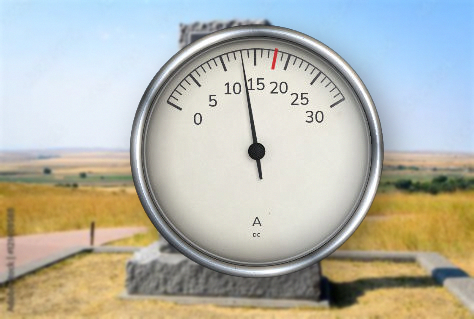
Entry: 13 A
